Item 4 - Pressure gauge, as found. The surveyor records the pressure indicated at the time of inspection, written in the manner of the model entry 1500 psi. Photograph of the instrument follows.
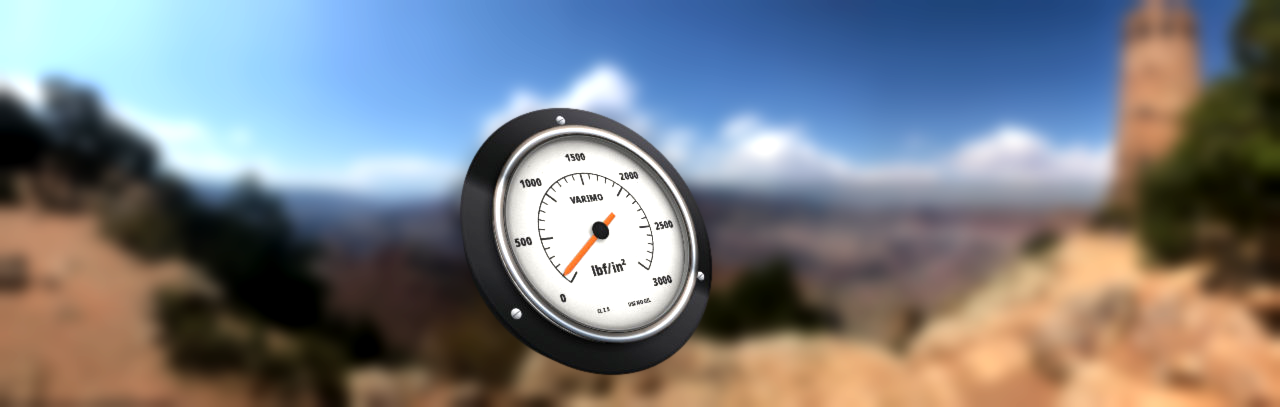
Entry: 100 psi
